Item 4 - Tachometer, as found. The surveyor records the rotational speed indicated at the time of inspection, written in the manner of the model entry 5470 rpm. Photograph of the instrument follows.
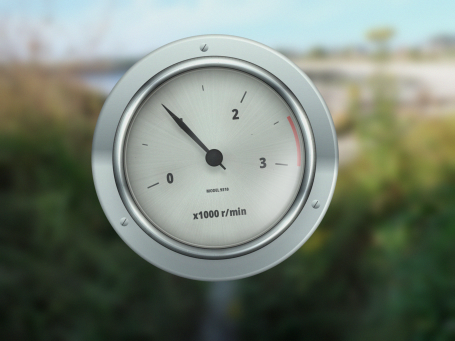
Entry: 1000 rpm
